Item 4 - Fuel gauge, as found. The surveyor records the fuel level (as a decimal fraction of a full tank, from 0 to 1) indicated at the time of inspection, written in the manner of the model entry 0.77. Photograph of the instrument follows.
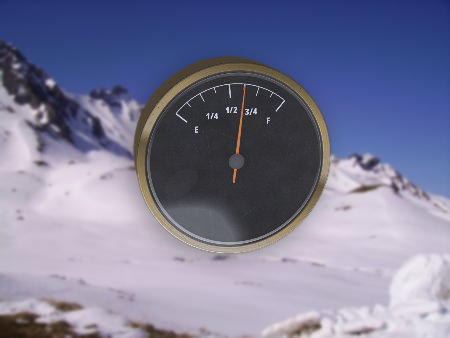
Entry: 0.625
